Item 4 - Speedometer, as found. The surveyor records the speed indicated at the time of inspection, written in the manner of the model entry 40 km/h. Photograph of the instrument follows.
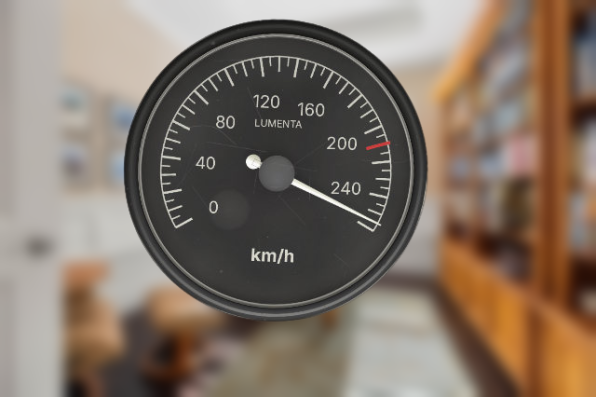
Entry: 255 km/h
